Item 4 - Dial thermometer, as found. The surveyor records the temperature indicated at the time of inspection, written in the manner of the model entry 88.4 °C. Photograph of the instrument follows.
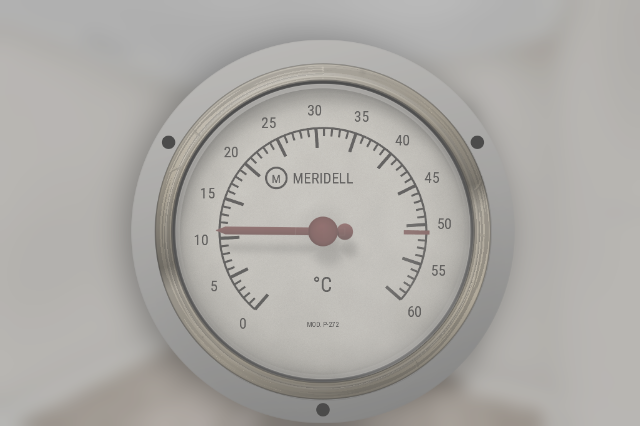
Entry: 11 °C
